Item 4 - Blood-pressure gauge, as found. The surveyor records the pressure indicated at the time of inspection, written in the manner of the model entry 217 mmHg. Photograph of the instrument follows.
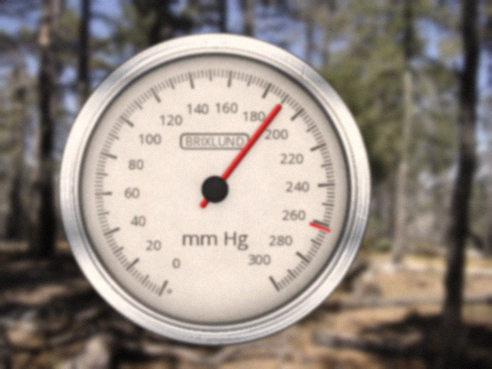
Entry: 190 mmHg
